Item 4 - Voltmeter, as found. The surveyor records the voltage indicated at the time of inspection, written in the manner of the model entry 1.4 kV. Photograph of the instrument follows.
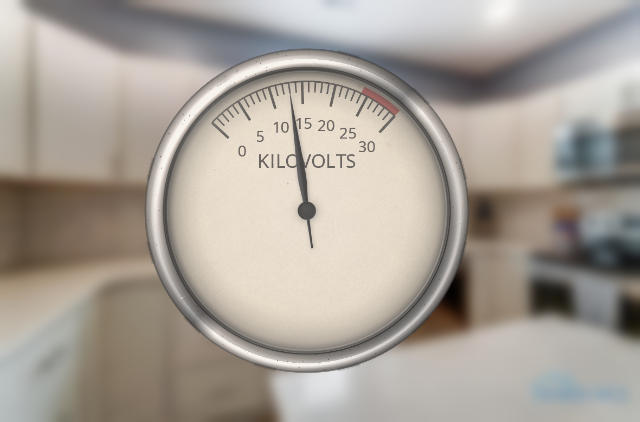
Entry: 13 kV
